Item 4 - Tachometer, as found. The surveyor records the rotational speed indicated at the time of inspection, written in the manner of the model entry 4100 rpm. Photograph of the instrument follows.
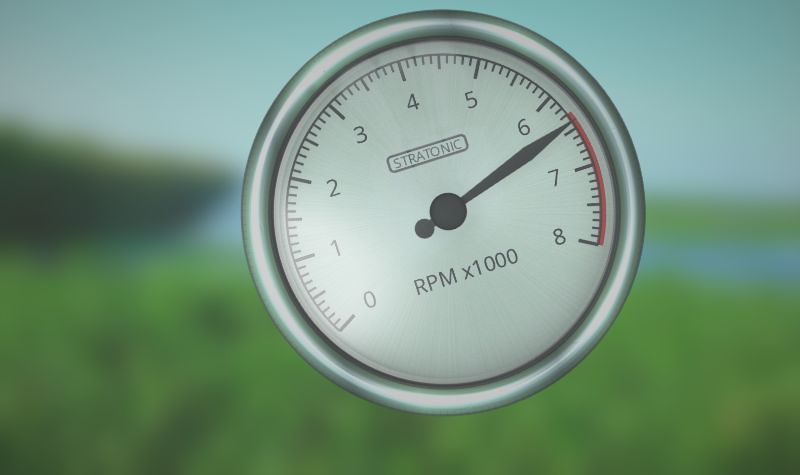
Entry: 6400 rpm
